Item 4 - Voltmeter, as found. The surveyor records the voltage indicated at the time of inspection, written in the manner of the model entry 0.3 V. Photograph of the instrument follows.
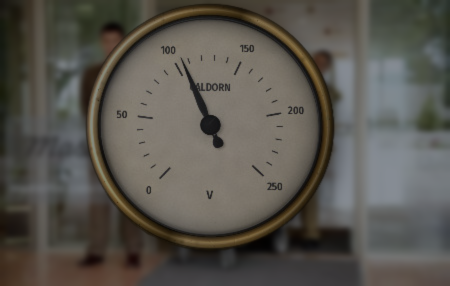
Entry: 105 V
